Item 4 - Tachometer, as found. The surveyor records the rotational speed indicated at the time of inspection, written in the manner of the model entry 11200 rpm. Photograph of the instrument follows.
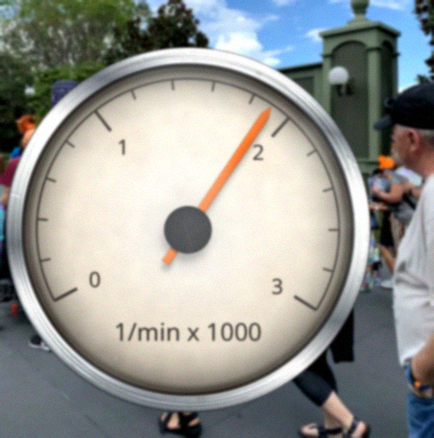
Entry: 1900 rpm
